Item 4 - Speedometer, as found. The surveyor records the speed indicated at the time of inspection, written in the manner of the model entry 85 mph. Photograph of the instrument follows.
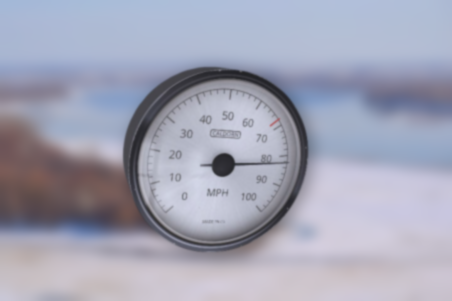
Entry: 82 mph
